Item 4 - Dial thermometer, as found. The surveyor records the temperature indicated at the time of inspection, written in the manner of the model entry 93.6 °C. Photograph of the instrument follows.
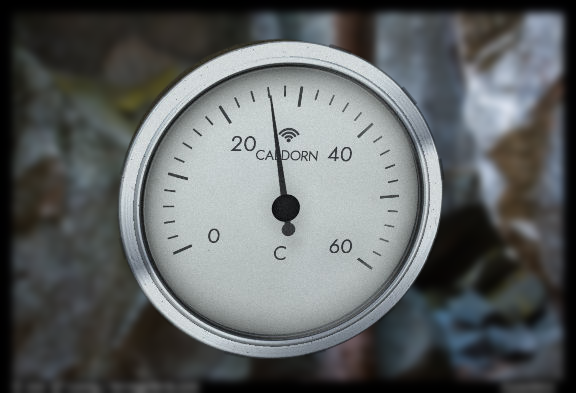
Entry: 26 °C
